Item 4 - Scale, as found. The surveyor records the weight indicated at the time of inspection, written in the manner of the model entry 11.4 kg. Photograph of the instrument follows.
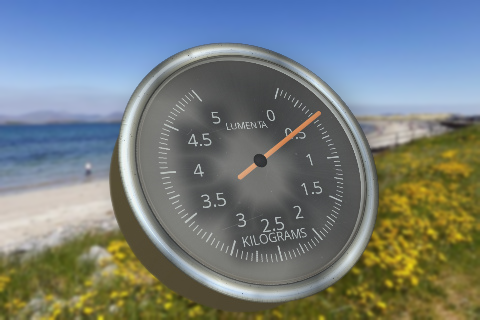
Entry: 0.5 kg
